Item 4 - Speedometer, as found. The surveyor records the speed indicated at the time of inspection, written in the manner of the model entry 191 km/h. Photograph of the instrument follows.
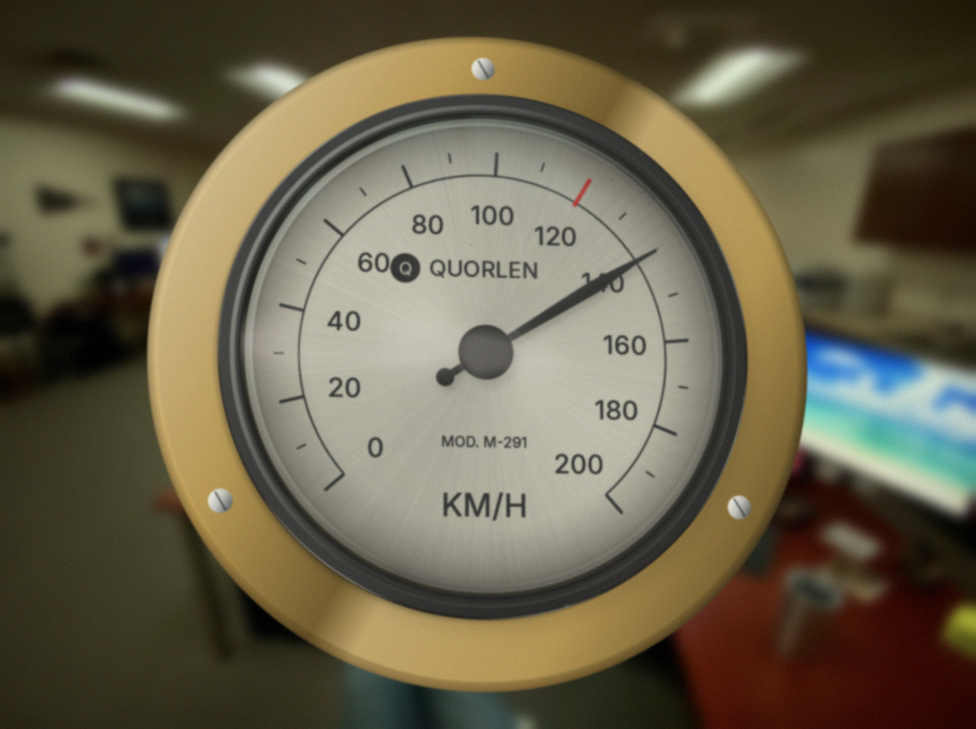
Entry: 140 km/h
